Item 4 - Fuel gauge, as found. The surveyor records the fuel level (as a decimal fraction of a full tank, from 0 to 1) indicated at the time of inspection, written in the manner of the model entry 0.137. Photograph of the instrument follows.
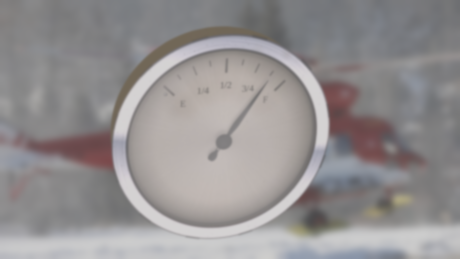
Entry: 0.875
